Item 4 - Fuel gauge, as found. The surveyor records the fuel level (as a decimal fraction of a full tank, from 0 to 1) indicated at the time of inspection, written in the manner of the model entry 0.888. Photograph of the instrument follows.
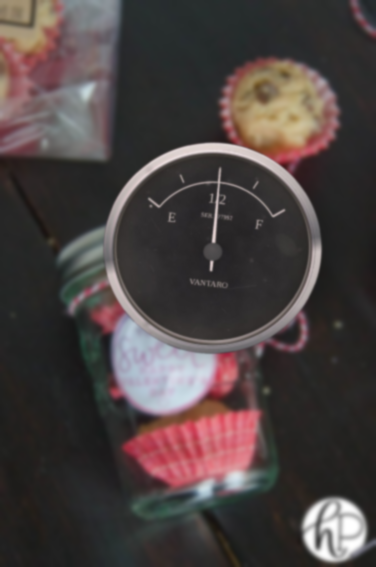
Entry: 0.5
